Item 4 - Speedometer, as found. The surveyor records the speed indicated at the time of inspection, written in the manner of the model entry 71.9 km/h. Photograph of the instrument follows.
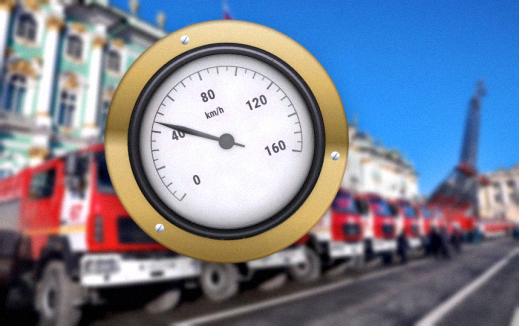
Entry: 45 km/h
